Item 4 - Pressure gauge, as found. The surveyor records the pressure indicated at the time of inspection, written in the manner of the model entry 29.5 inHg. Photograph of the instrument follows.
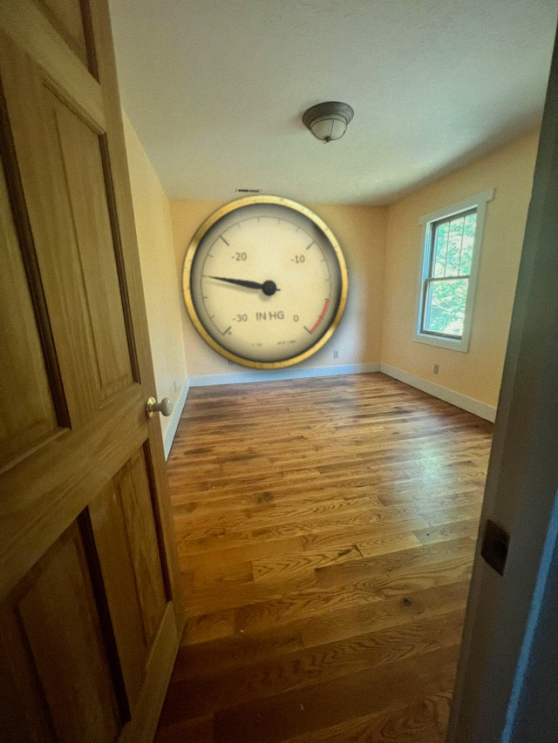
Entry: -24 inHg
